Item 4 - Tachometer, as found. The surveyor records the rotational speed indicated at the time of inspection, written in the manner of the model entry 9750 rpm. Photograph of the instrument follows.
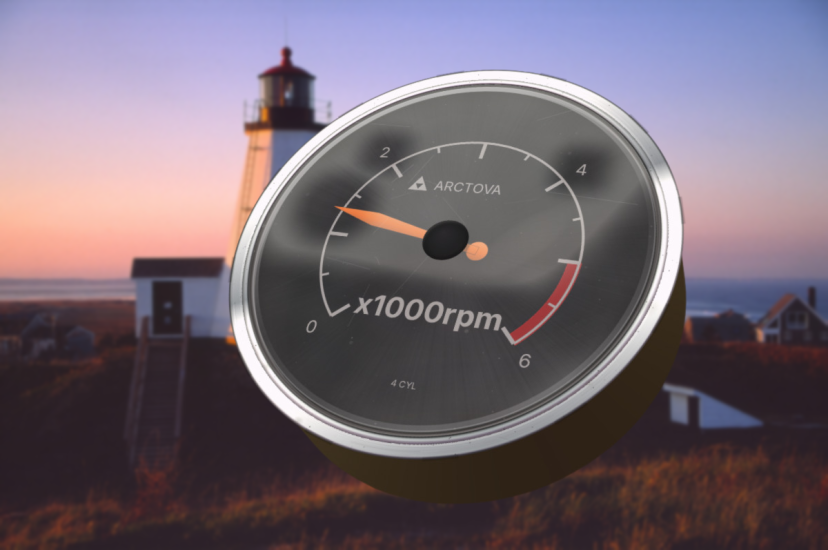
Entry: 1250 rpm
